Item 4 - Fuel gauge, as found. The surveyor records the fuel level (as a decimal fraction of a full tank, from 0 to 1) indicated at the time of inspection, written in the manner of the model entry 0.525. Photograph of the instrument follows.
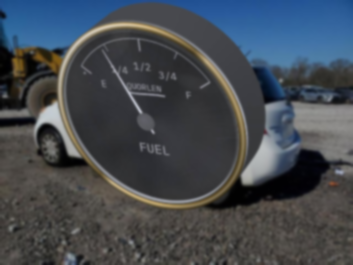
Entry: 0.25
